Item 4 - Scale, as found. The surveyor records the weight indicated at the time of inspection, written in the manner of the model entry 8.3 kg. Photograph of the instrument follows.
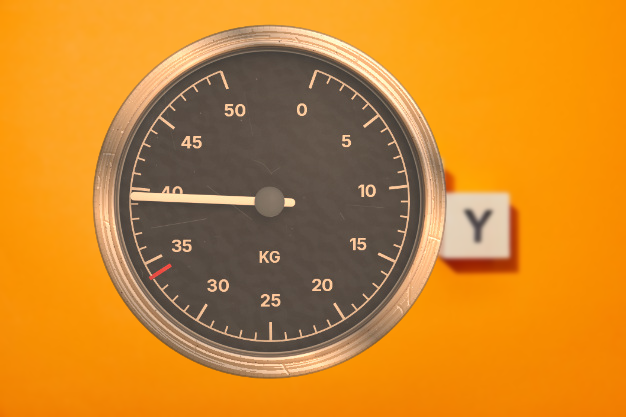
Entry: 39.5 kg
